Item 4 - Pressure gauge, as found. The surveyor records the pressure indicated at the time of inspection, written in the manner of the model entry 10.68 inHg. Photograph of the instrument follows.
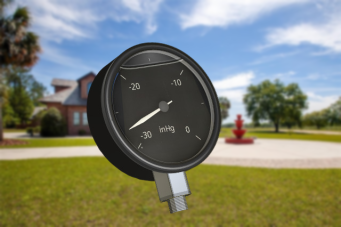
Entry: -27.5 inHg
